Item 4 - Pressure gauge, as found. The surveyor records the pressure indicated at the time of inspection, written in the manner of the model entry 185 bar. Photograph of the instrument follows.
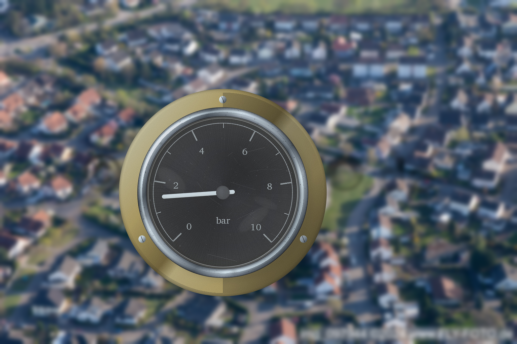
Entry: 1.5 bar
